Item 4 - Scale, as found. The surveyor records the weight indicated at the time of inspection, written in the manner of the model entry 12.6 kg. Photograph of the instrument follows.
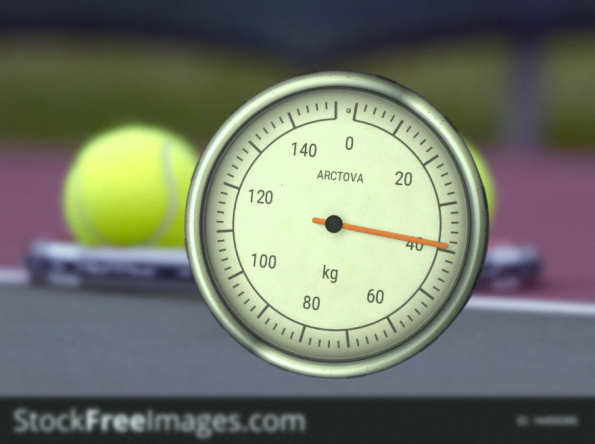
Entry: 39 kg
